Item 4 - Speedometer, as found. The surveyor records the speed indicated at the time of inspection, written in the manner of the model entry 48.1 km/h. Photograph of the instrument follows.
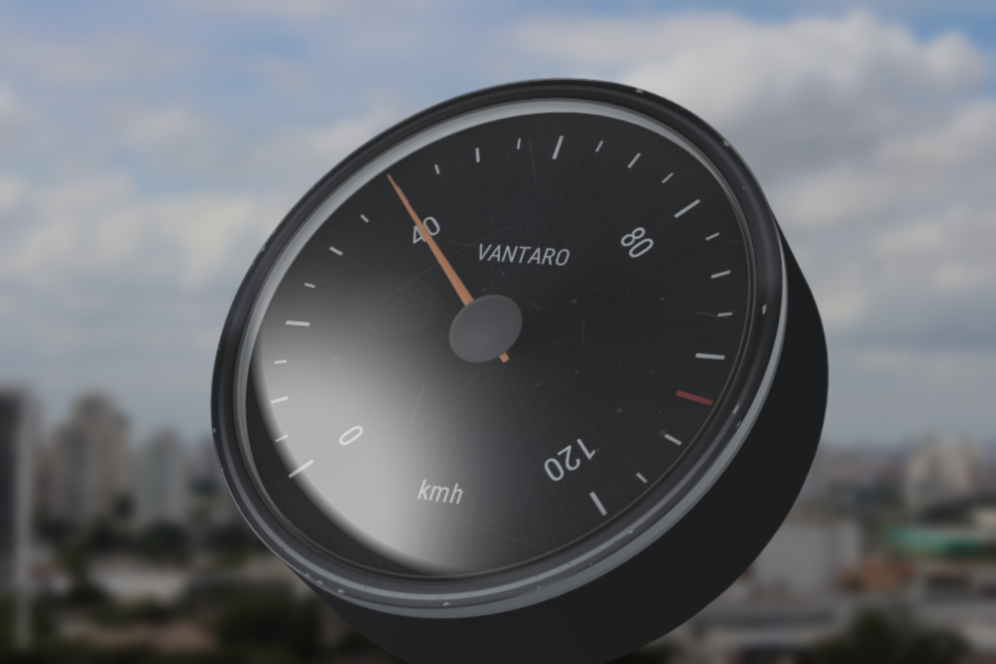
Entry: 40 km/h
